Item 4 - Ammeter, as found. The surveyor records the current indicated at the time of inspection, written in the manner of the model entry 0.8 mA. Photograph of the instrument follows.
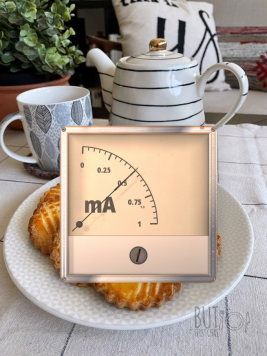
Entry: 0.5 mA
